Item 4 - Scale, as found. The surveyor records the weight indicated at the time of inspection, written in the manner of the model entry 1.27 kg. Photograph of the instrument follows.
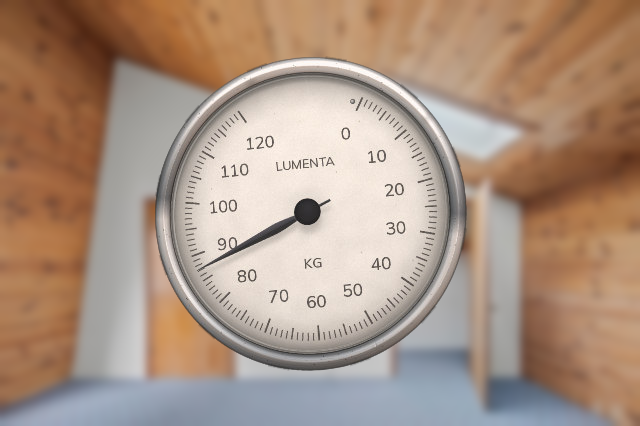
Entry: 87 kg
